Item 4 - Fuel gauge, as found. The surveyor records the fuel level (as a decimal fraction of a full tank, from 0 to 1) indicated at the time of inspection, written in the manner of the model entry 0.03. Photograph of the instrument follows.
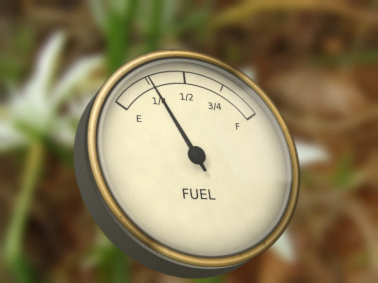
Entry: 0.25
